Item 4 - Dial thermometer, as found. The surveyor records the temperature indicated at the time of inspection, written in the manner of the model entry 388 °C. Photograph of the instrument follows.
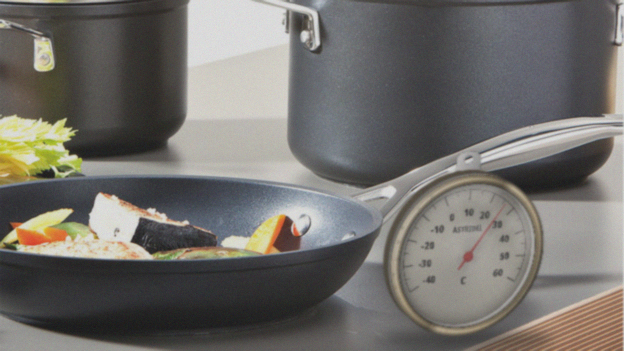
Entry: 25 °C
